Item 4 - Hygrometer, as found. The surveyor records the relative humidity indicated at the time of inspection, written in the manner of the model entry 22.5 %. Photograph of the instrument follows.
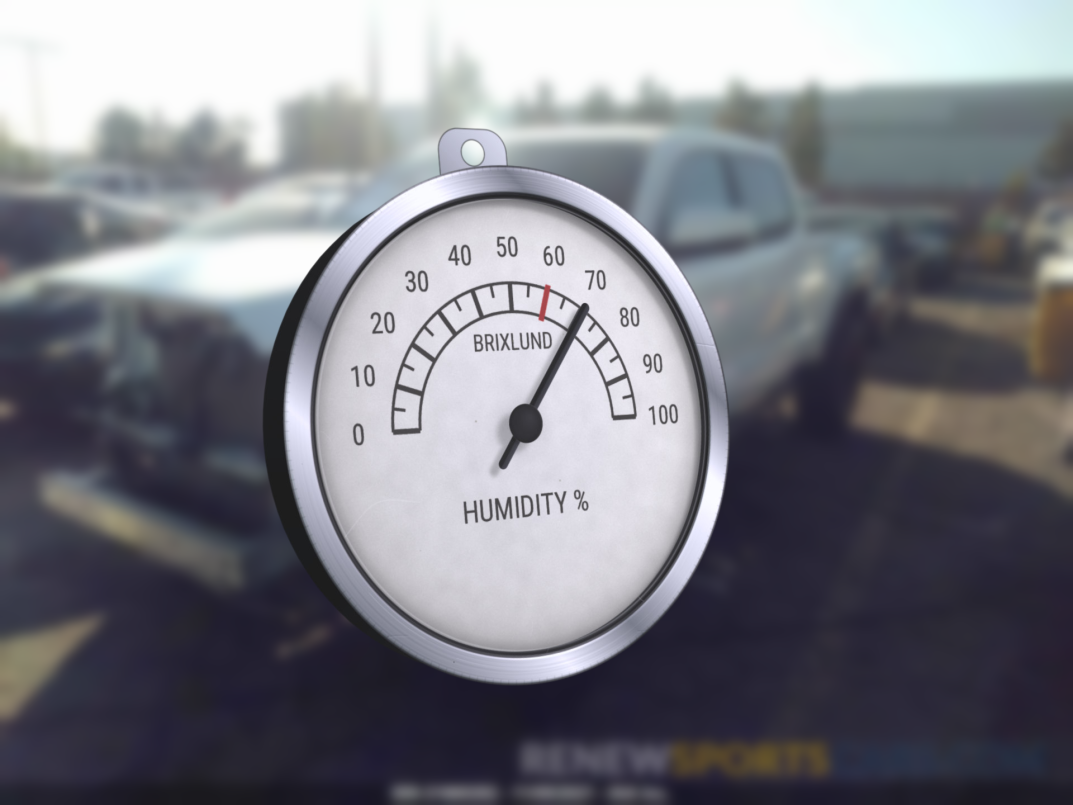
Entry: 70 %
